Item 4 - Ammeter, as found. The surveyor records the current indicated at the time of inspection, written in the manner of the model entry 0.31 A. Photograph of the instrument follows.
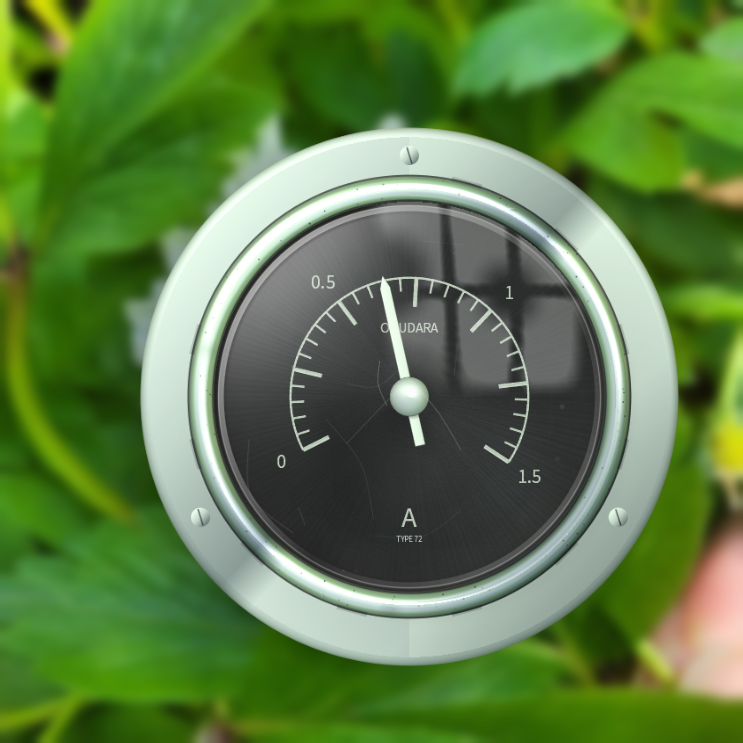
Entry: 0.65 A
